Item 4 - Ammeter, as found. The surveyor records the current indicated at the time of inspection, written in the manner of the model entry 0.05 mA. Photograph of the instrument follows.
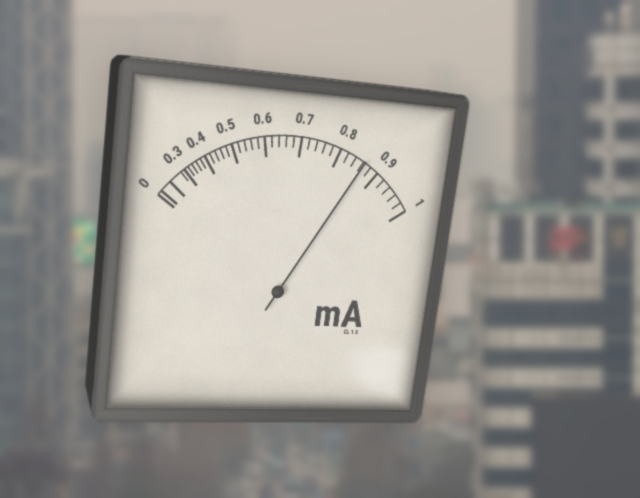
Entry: 0.86 mA
